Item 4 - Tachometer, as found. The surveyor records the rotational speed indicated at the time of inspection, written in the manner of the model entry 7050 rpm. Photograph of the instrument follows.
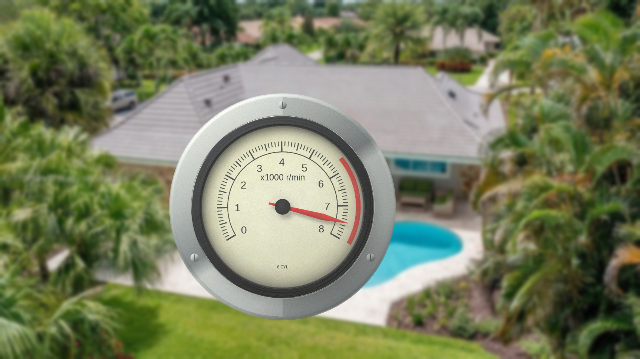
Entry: 7500 rpm
